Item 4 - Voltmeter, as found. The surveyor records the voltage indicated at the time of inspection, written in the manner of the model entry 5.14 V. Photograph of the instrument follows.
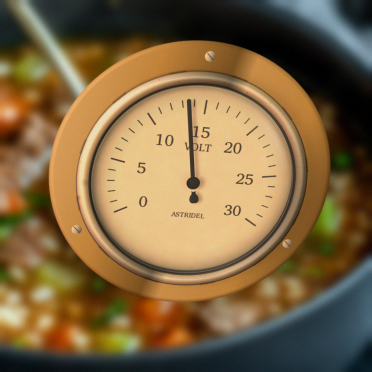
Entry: 13.5 V
